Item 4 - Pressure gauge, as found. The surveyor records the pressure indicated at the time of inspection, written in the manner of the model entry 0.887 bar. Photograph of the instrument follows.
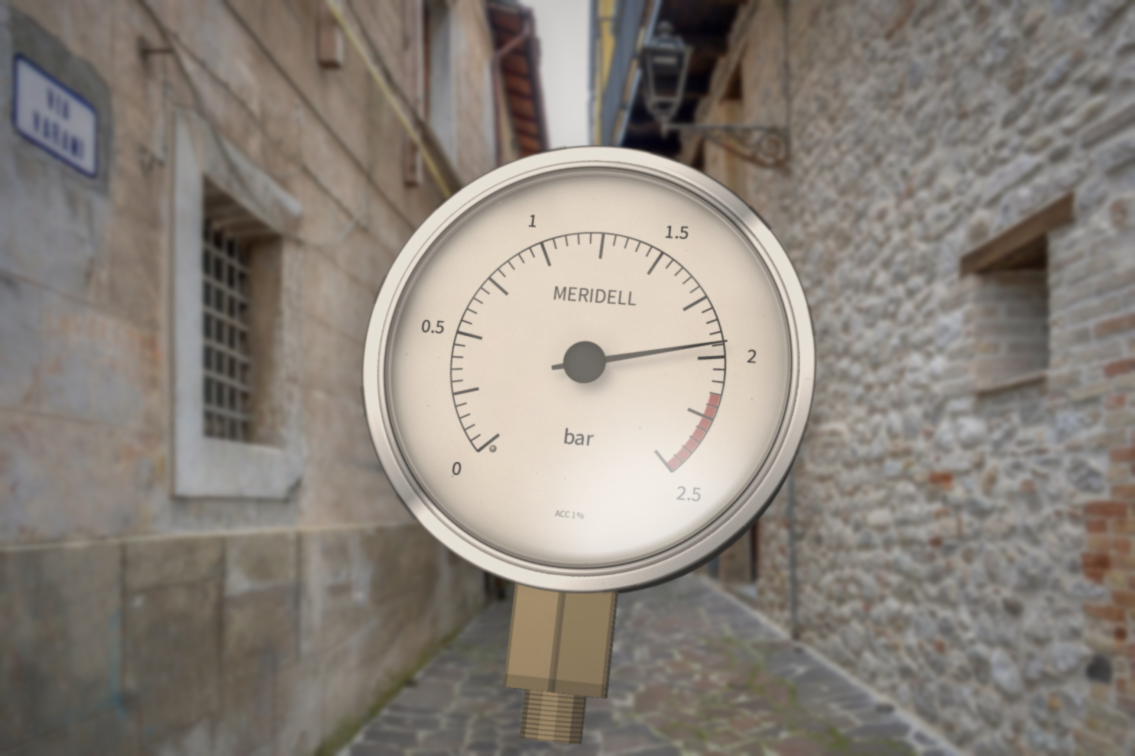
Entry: 1.95 bar
